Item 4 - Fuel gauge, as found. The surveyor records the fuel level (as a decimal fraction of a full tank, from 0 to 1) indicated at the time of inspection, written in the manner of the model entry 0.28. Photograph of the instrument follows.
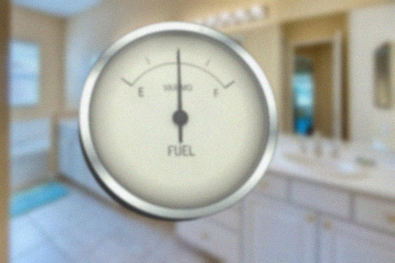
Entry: 0.5
